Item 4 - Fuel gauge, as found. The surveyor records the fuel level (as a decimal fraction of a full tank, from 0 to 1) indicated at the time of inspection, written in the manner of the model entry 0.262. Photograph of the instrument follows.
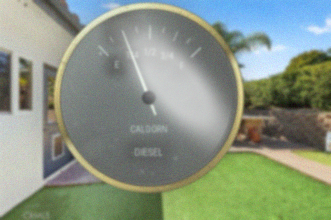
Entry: 0.25
